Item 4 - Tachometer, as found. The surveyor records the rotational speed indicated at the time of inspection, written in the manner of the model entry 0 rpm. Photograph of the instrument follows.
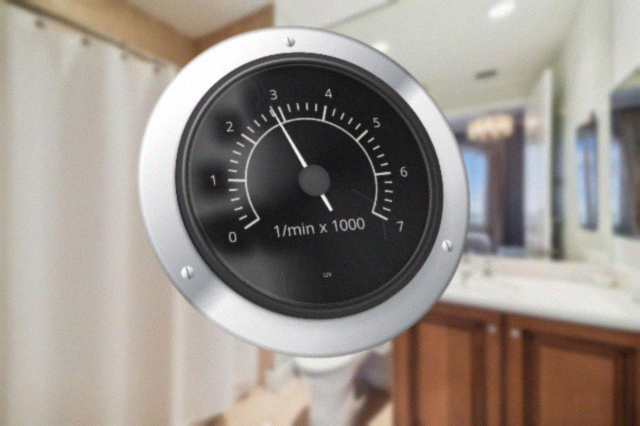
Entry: 2800 rpm
